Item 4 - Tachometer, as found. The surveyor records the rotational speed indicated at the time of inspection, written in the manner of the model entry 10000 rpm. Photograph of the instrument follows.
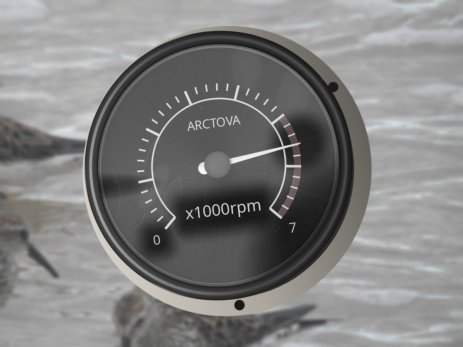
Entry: 5600 rpm
